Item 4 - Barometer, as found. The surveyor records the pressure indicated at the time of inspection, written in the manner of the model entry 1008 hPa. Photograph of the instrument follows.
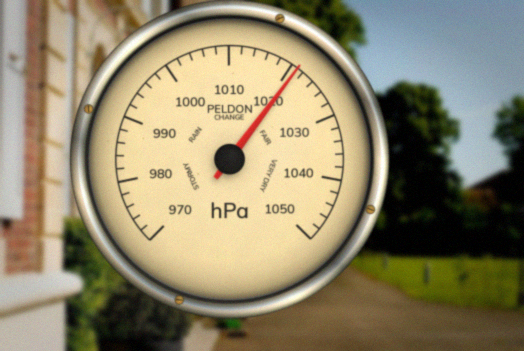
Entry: 1021 hPa
